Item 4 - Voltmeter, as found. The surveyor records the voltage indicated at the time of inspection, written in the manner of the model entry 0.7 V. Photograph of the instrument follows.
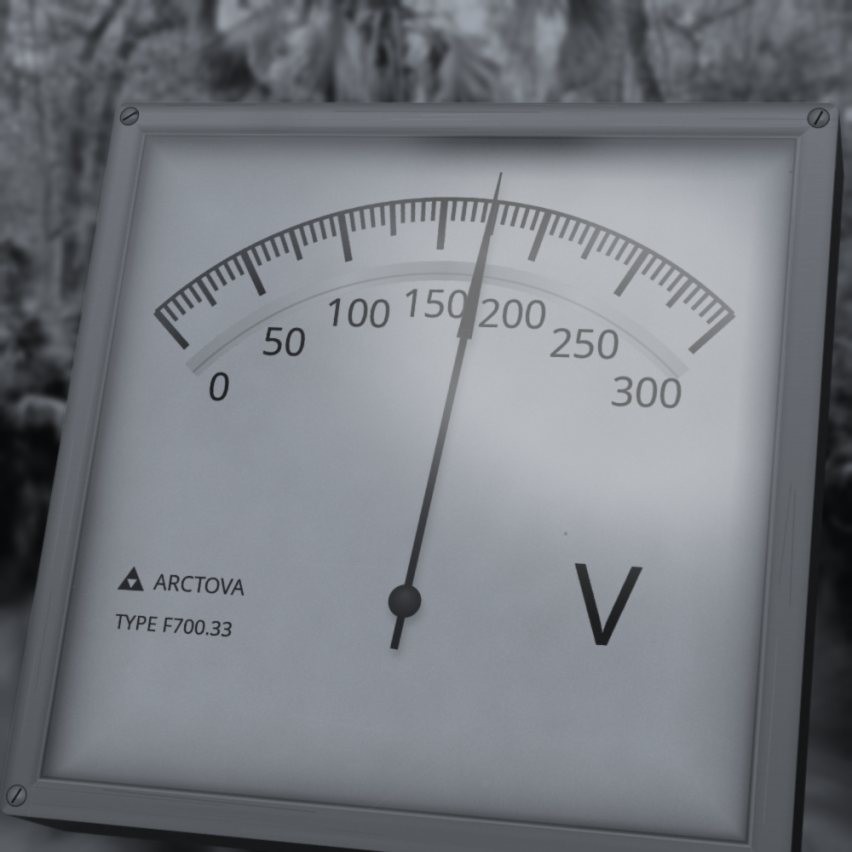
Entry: 175 V
